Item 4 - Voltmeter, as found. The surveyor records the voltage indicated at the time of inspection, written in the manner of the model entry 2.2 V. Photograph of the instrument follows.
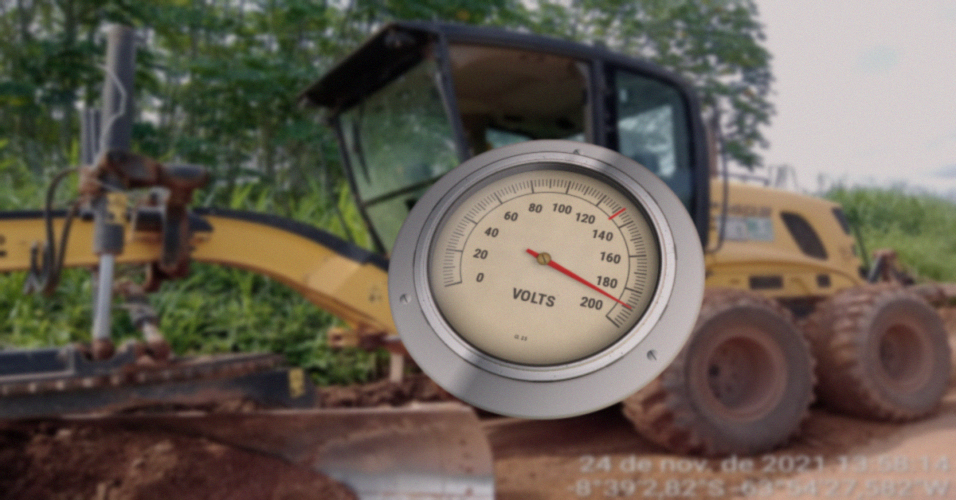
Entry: 190 V
